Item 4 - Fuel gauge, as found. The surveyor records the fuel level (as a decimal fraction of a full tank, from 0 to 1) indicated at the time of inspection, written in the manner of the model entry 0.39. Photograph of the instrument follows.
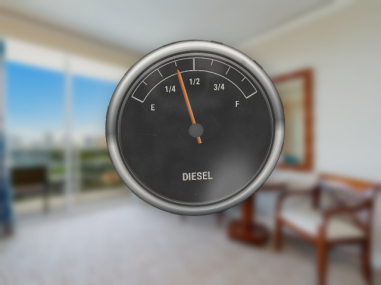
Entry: 0.375
